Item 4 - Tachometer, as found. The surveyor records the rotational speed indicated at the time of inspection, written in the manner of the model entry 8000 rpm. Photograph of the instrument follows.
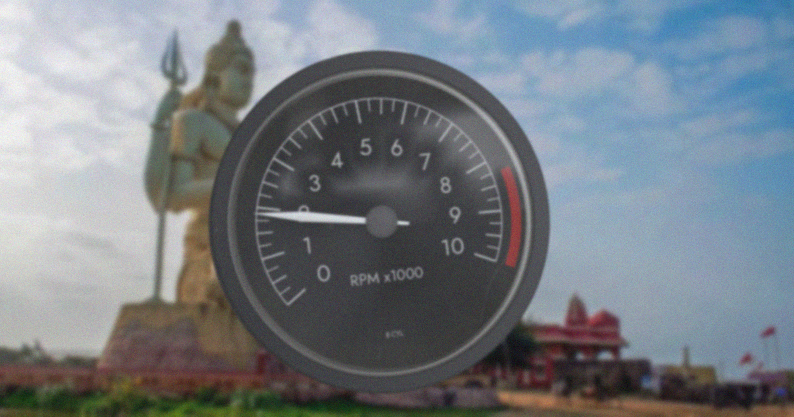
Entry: 1875 rpm
